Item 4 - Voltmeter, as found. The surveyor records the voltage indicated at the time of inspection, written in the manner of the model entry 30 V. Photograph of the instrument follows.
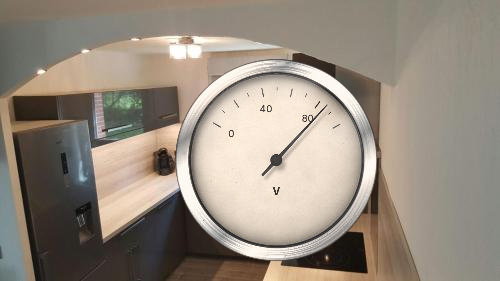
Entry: 85 V
